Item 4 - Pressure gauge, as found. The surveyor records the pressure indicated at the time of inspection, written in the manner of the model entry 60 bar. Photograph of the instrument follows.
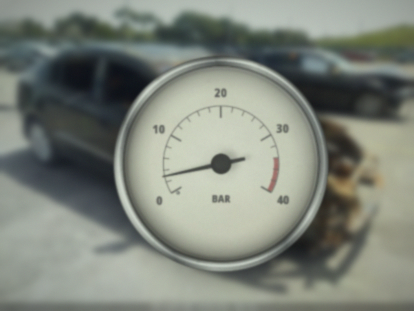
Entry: 3 bar
